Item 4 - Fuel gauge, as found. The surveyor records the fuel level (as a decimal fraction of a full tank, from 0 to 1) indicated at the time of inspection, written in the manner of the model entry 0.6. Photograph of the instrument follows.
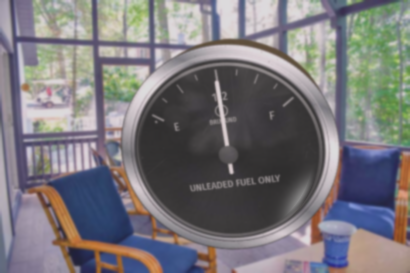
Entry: 0.5
